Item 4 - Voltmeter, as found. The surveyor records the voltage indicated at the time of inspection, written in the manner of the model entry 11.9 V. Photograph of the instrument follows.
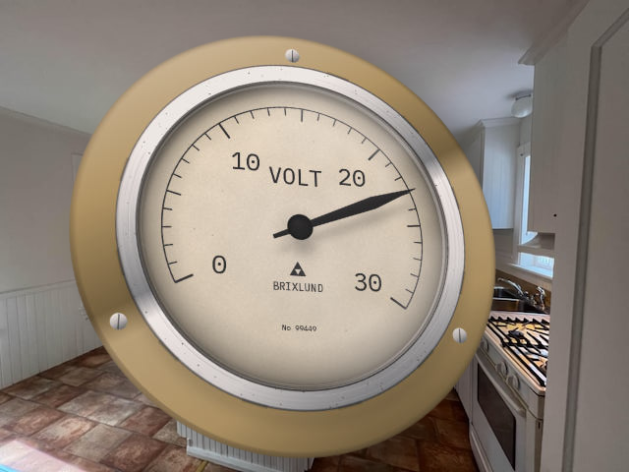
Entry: 23 V
